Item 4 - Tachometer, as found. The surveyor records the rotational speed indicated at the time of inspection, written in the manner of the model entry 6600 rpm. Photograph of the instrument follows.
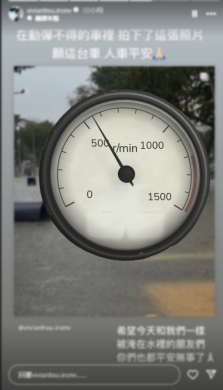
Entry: 550 rpm
